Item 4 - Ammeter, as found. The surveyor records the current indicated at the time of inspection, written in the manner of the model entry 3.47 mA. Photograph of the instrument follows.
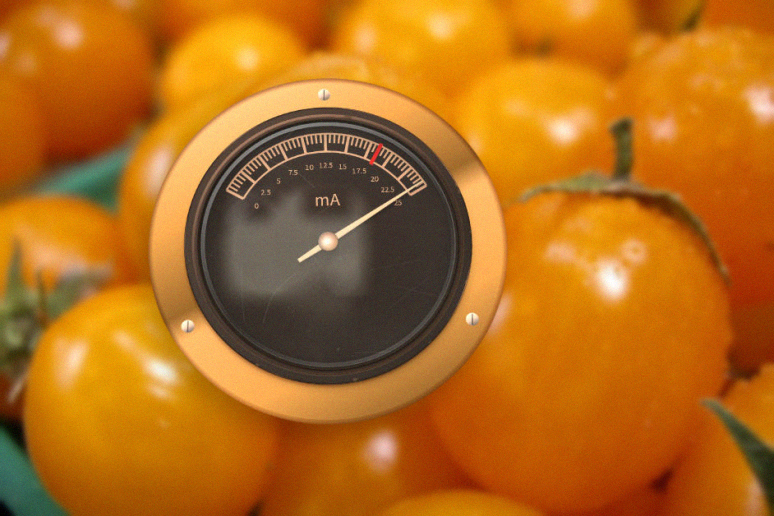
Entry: 24.5 mA
